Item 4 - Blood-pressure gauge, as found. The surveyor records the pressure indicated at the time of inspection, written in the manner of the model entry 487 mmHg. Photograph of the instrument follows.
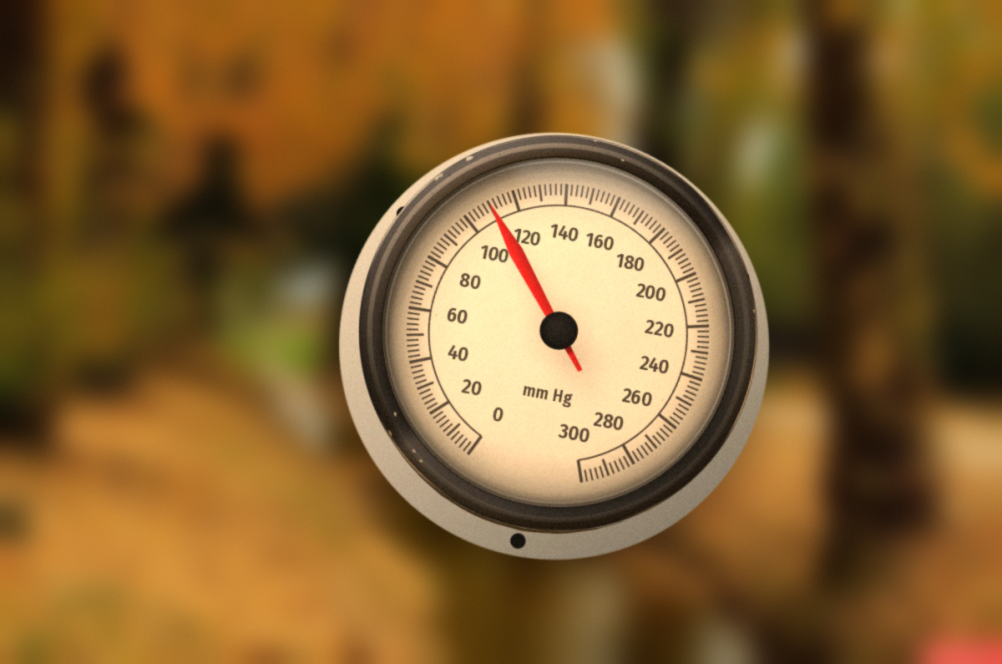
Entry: 110 mmHg
